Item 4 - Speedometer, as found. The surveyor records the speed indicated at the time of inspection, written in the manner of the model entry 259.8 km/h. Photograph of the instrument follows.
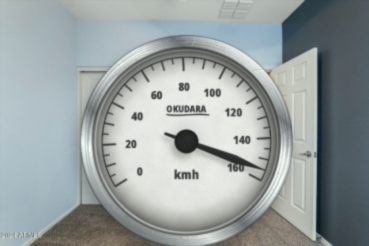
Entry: 155 km/h
